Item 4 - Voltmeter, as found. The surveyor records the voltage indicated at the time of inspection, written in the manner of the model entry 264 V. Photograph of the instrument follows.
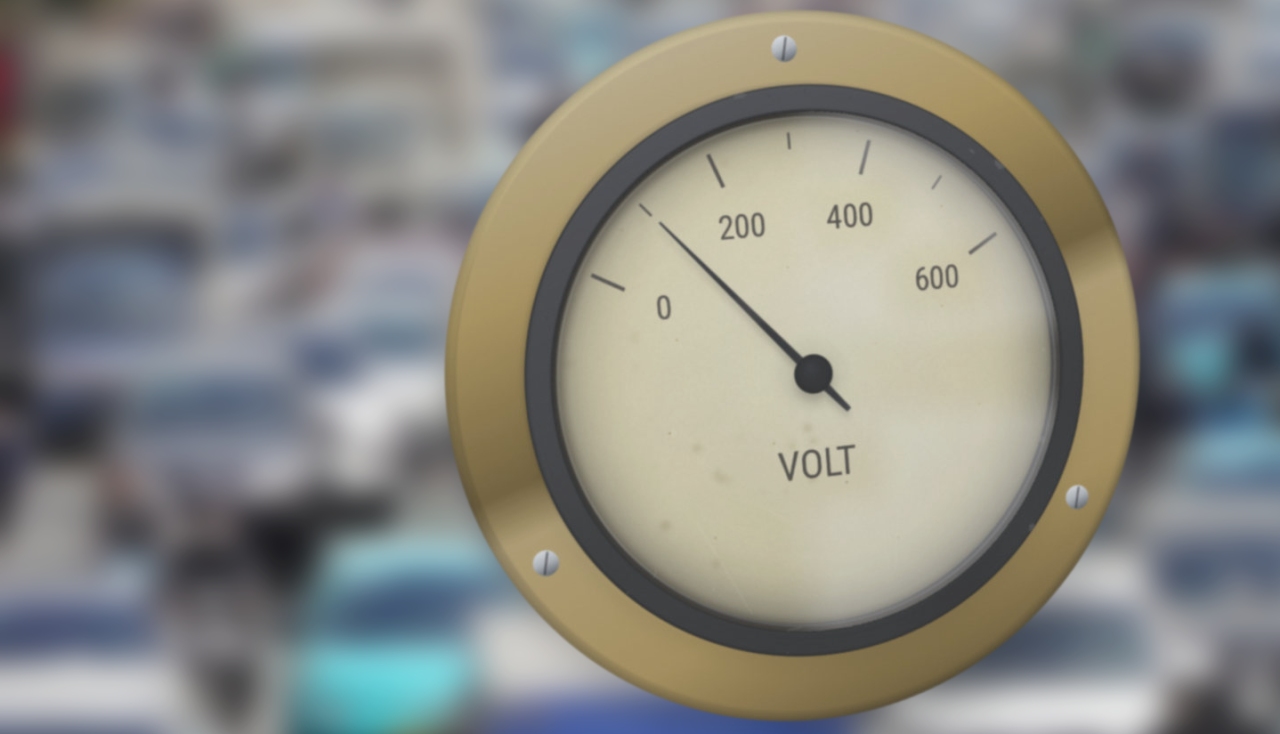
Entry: 100 V
